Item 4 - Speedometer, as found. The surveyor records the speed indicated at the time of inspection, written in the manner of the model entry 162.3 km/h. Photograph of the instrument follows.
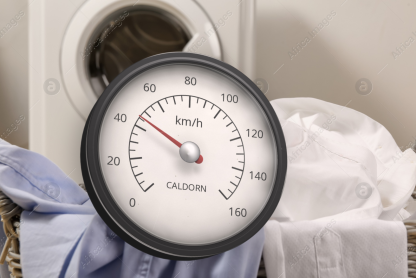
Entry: 45 km/h
